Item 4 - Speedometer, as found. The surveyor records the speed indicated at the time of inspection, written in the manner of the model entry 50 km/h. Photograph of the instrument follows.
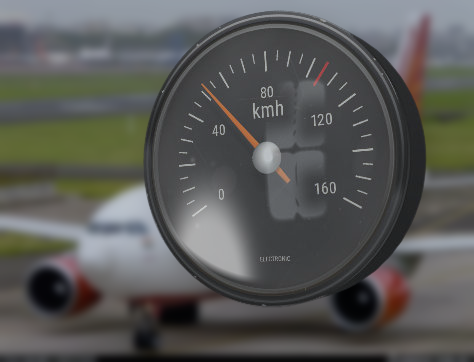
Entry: 52.5 km/h
